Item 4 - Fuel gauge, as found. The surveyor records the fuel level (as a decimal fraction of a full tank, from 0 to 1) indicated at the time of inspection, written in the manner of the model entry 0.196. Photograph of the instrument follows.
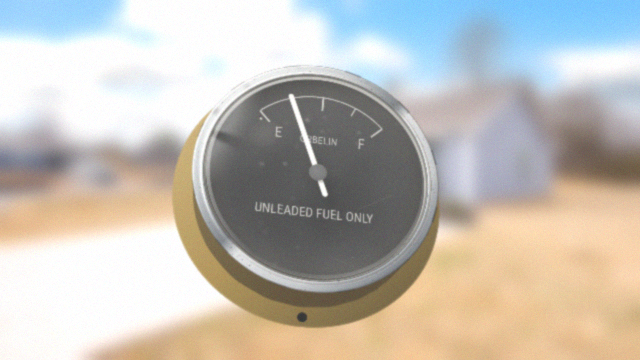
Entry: 0.25
